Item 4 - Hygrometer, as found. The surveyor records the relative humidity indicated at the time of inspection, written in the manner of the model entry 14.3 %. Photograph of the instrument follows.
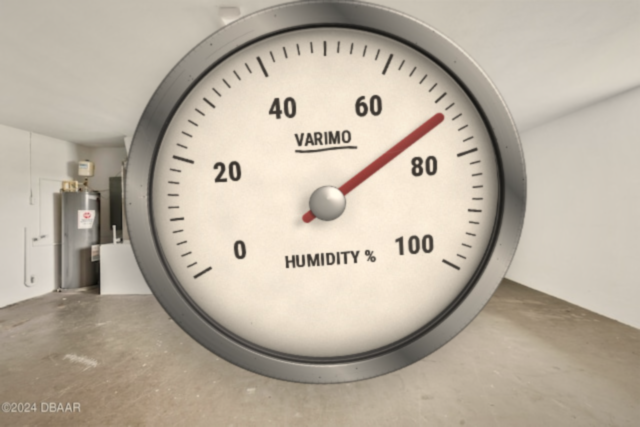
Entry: 72 %
